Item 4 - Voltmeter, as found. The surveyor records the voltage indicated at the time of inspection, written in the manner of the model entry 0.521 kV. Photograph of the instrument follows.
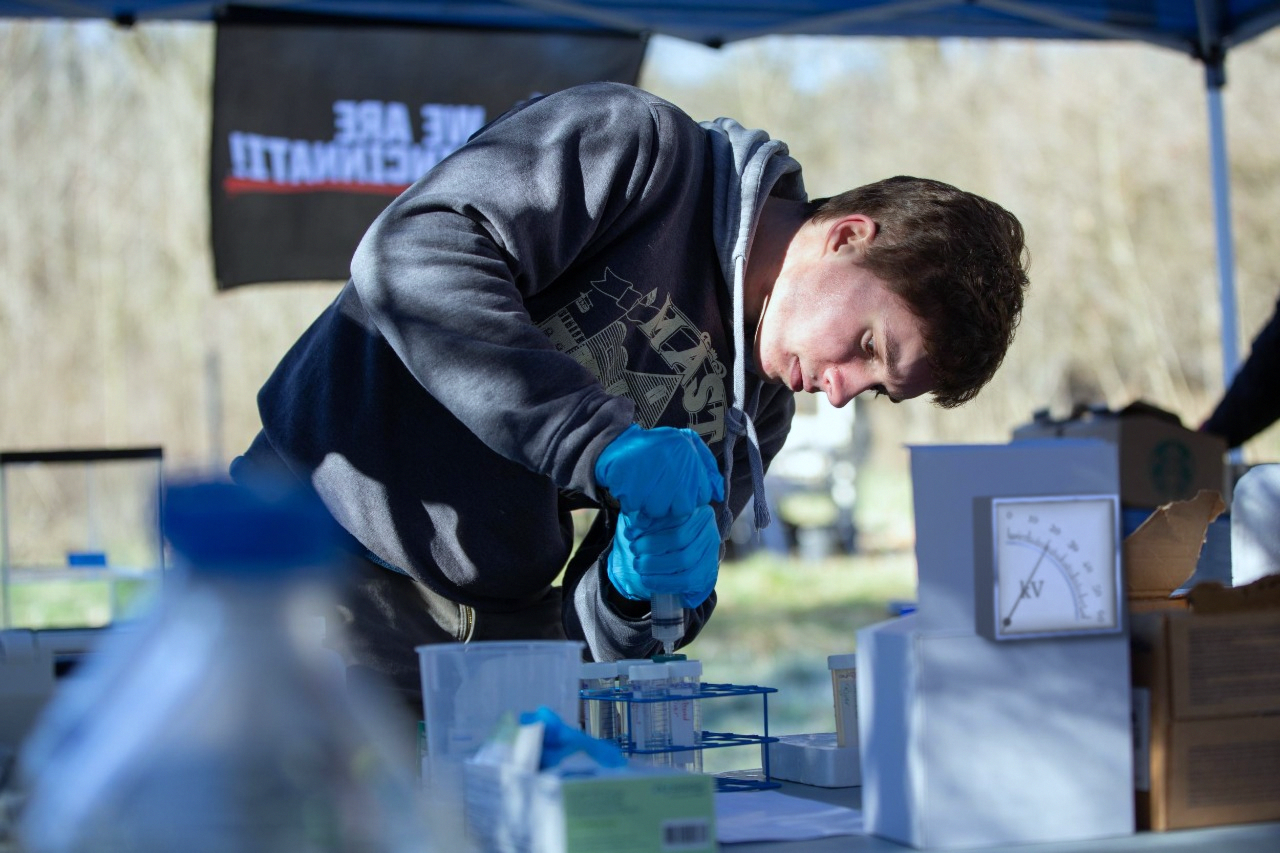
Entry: 20 kV
